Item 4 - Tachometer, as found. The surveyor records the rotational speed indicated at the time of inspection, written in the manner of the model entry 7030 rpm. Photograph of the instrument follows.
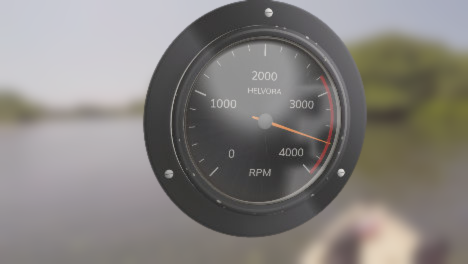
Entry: 3600 rpm
